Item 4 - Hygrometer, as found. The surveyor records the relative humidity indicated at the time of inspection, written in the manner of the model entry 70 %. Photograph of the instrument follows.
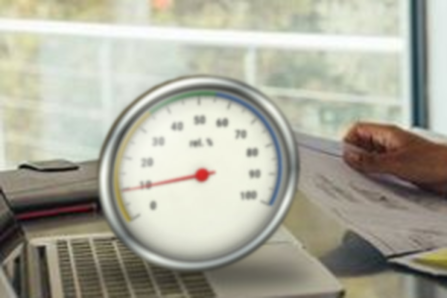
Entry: 10 %
